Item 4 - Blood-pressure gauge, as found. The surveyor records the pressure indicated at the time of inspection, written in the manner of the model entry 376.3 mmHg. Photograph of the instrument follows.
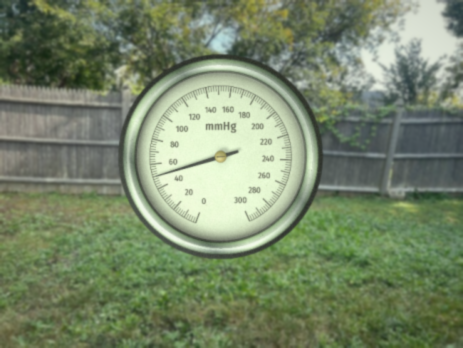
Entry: 50 mmHg
